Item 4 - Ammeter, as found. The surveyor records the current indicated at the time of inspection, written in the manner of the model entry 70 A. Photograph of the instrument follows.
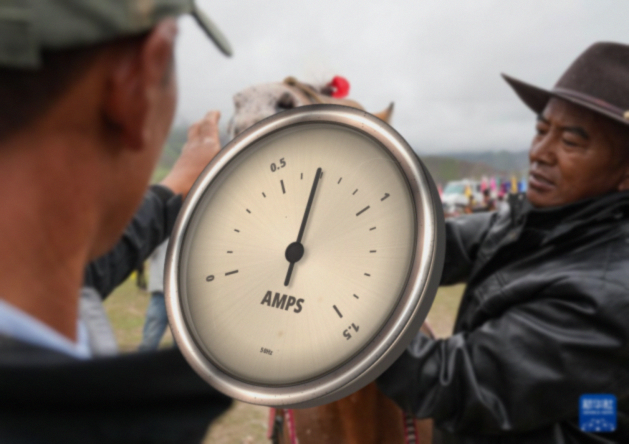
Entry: 0.7 A
